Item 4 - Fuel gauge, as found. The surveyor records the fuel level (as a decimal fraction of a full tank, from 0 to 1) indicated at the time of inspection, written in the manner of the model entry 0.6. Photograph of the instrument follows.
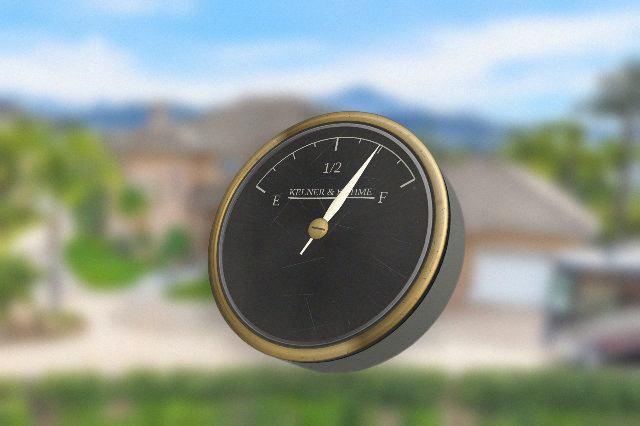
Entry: 0.75
